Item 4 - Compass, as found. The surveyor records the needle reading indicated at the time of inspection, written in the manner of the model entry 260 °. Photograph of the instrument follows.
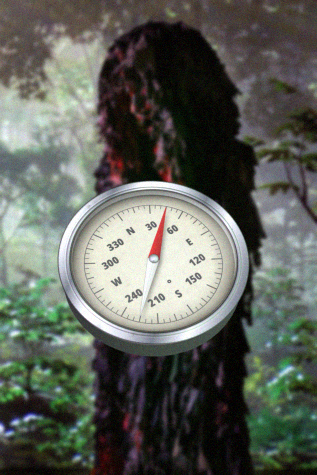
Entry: 45 °
